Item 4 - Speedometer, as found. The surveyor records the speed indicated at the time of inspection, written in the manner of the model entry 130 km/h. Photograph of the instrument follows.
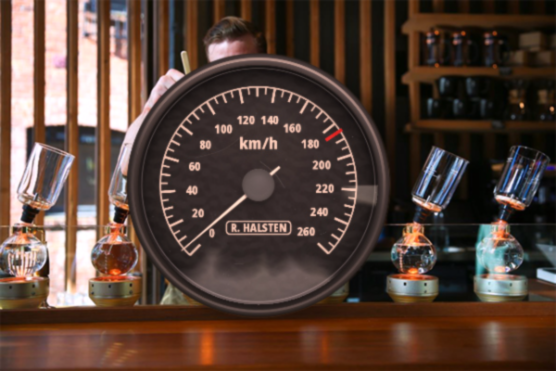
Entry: 5 km/h
